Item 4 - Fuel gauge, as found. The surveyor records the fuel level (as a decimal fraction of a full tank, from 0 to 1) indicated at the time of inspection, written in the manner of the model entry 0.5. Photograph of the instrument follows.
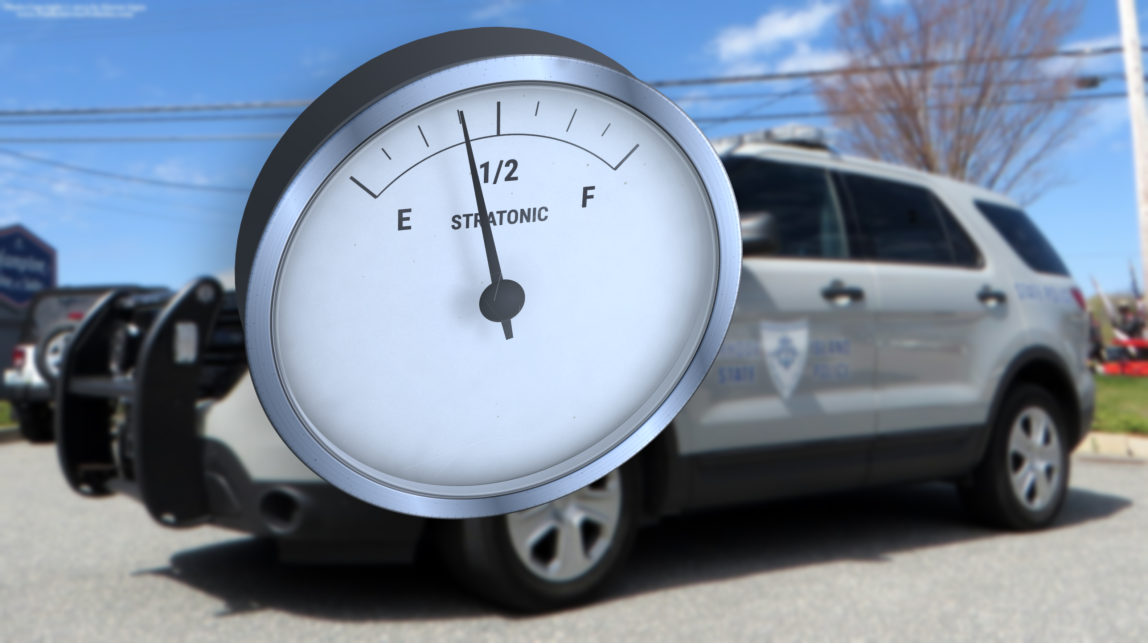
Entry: 0.375
